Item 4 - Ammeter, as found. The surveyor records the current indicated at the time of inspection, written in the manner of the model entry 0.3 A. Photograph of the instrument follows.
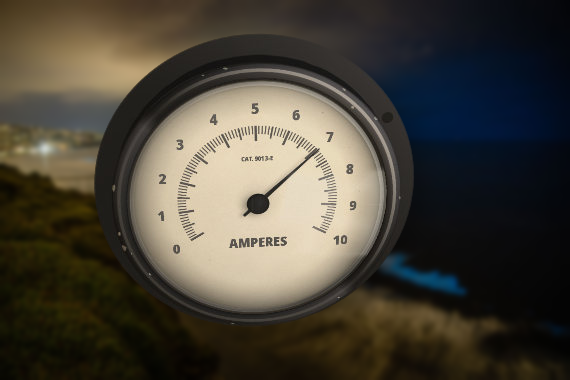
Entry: 7 A
